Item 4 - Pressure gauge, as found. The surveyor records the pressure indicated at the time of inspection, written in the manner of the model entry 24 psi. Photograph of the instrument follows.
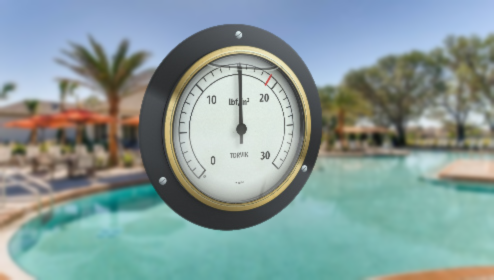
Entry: 15 psi
